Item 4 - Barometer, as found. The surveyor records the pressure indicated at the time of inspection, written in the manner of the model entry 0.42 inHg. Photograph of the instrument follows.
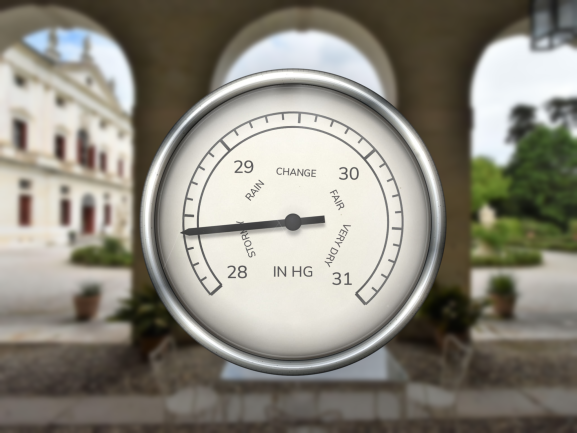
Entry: 28.4 inHg
